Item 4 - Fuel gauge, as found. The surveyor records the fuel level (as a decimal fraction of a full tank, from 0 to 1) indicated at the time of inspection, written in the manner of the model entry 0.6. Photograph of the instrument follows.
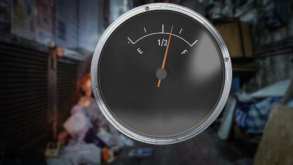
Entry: 0.625
